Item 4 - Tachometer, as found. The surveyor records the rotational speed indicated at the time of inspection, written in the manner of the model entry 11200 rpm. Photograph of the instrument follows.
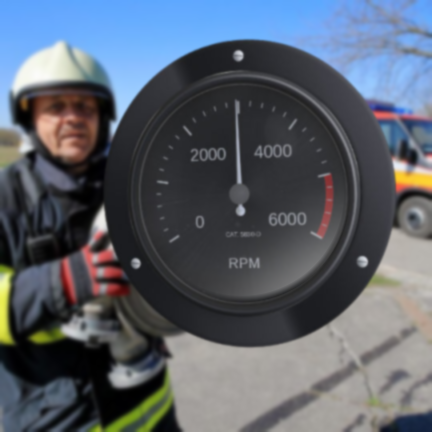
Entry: 3000 rpm
